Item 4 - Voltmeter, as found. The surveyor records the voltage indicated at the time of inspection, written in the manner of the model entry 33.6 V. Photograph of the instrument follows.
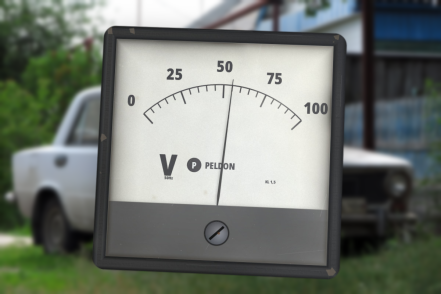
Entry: 55 V
